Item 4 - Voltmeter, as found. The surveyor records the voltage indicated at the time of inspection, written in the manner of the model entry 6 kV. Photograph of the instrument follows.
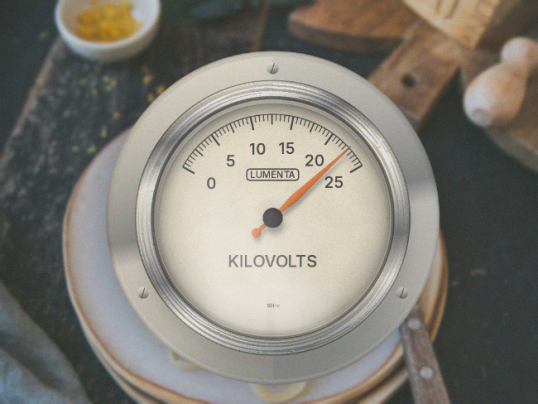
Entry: 22.5 kV
